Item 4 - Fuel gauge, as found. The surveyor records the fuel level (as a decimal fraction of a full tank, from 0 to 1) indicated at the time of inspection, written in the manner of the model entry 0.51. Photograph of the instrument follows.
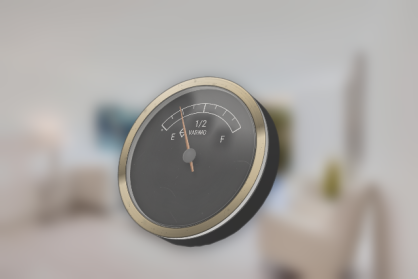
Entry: 0.25
